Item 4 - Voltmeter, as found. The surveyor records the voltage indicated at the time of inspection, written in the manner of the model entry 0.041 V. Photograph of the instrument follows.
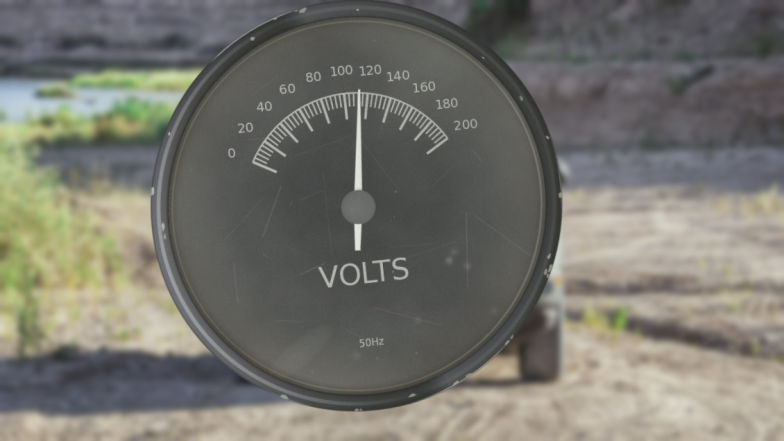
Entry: 112 V
